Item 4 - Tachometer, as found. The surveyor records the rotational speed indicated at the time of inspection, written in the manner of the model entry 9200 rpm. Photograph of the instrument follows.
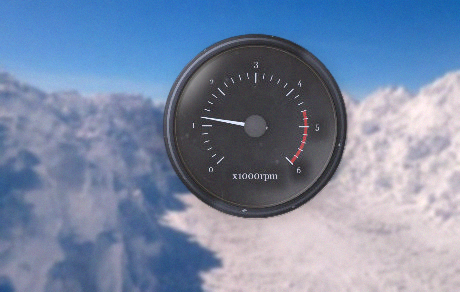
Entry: 1200 rpm
